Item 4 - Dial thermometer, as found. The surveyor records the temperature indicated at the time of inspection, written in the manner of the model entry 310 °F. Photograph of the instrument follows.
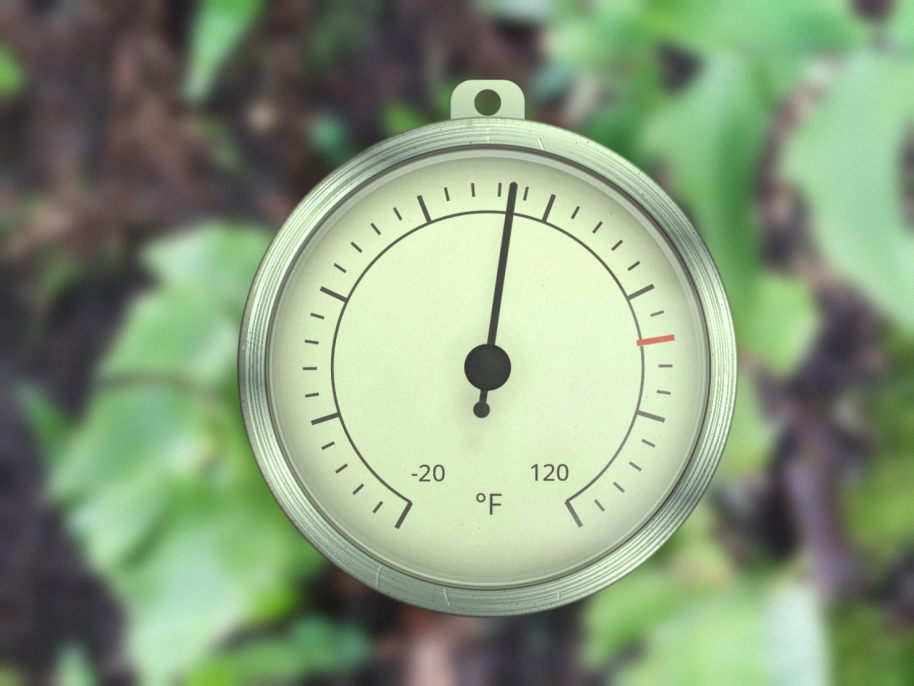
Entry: 54 °F
